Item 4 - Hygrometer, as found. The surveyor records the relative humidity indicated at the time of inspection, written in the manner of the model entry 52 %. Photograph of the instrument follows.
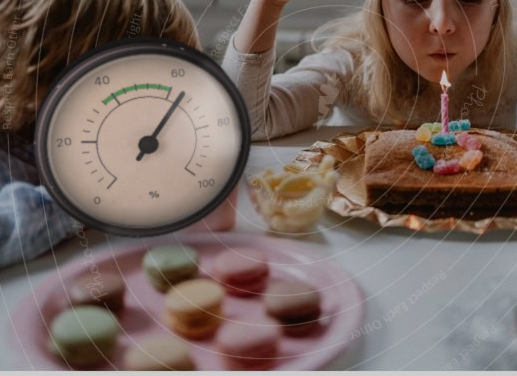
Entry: 64 %
